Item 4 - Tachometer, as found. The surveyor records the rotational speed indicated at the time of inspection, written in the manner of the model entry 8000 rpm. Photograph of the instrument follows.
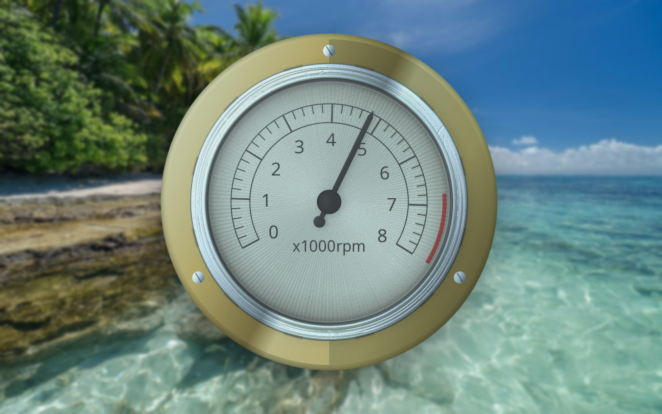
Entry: 4800 rpm
